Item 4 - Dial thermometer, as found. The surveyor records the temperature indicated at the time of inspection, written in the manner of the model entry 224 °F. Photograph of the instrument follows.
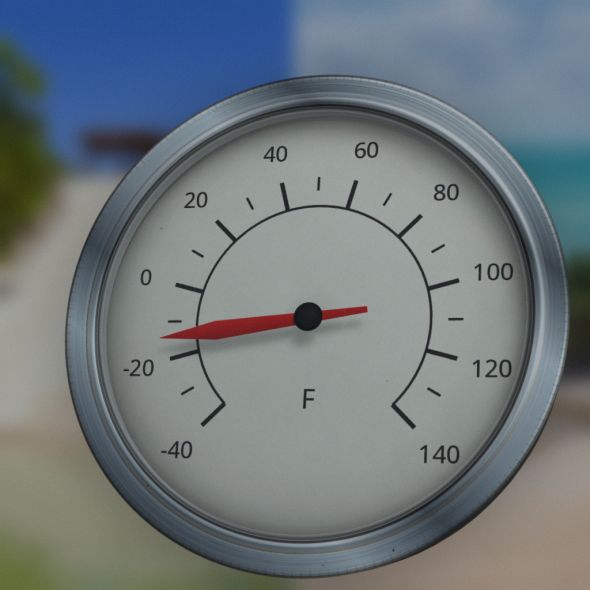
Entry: -15 °F
